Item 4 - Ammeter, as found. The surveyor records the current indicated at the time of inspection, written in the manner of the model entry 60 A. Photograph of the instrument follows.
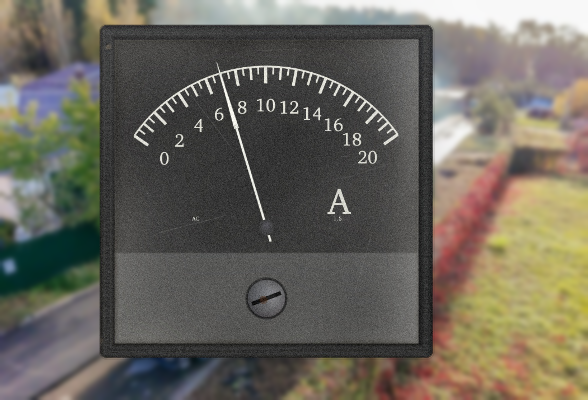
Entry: 7 A
